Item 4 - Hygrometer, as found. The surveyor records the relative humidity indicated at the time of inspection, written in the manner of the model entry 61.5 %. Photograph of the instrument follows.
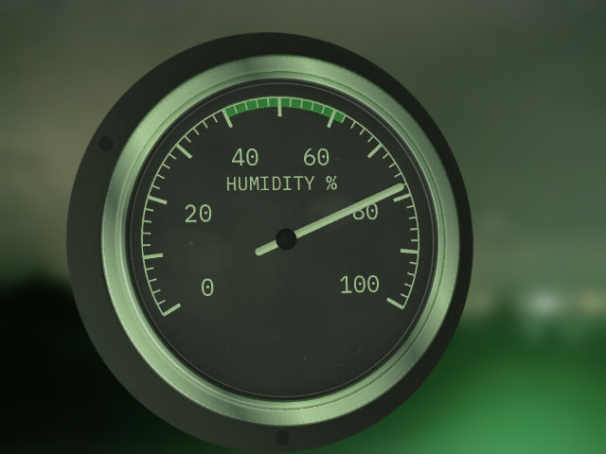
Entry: 78 %
